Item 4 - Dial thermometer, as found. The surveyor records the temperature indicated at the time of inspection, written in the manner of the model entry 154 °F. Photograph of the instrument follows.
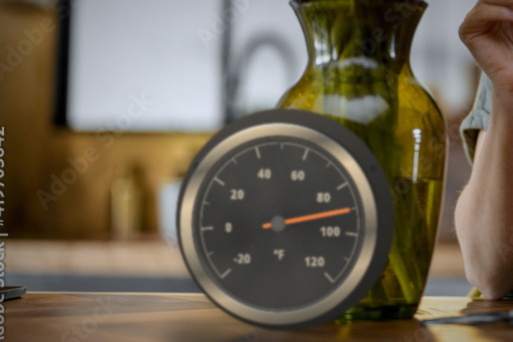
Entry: 90 °F
